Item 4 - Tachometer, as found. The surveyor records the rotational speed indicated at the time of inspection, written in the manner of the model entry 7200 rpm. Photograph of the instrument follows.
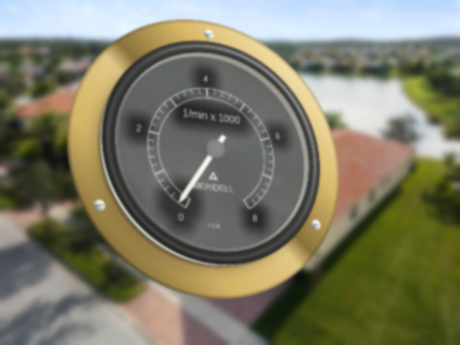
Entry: 200 rpm
